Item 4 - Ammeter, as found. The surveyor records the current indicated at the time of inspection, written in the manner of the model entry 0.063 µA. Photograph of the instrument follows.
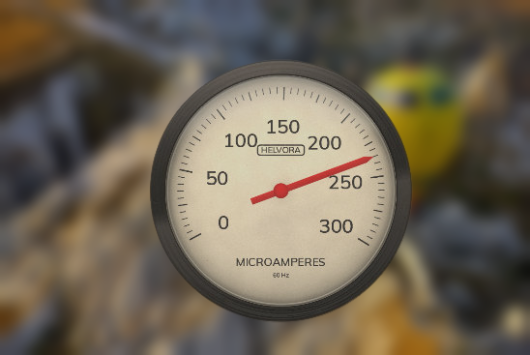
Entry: 235 µA
